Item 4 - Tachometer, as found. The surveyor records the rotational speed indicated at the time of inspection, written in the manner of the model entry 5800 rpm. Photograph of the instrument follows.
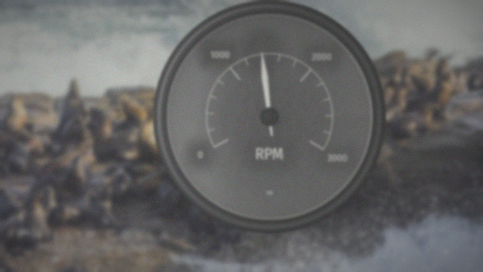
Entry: 1400 rpm
